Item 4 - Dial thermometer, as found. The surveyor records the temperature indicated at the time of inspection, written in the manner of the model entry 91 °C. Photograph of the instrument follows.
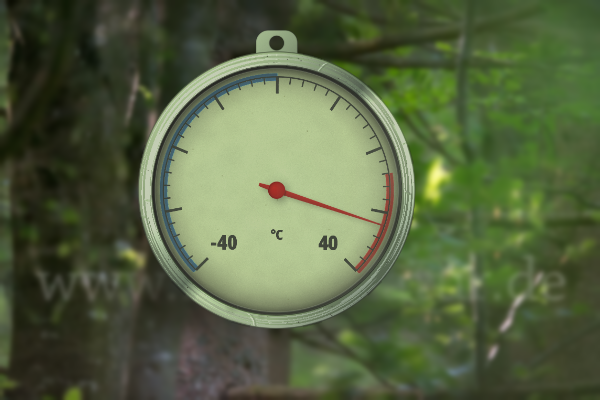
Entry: 32 °C
